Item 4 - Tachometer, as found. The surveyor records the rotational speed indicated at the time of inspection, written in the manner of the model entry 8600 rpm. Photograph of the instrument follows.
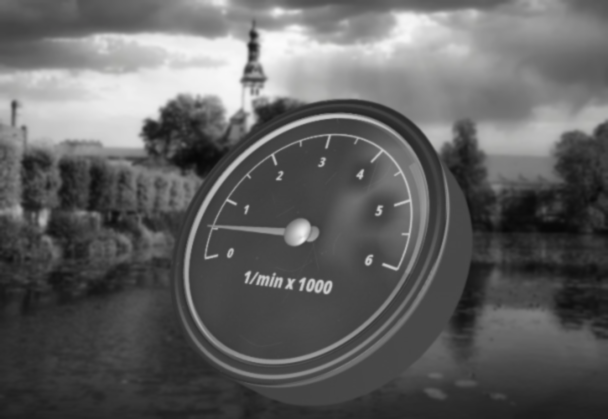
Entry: 500 rpm
